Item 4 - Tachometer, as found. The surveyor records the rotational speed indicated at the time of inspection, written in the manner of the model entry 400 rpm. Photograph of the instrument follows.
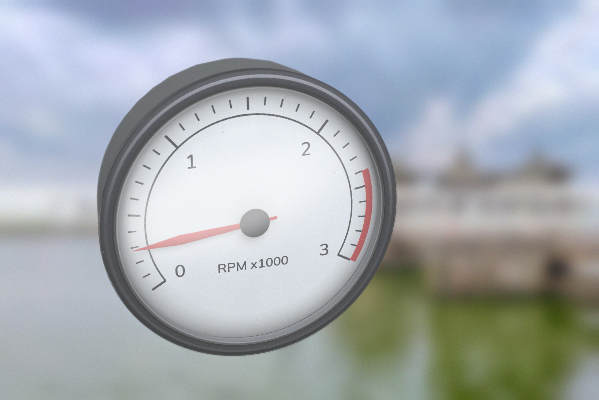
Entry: 300 rpm
